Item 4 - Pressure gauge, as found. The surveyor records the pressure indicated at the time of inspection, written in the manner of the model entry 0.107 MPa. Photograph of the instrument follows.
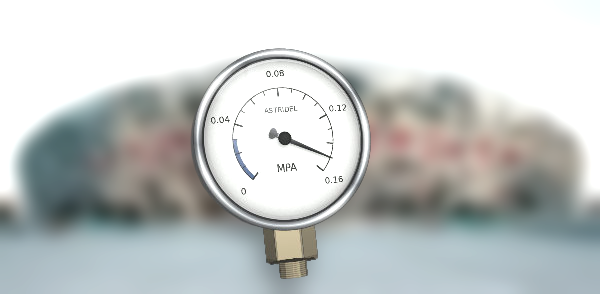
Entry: 0.15 MPa
